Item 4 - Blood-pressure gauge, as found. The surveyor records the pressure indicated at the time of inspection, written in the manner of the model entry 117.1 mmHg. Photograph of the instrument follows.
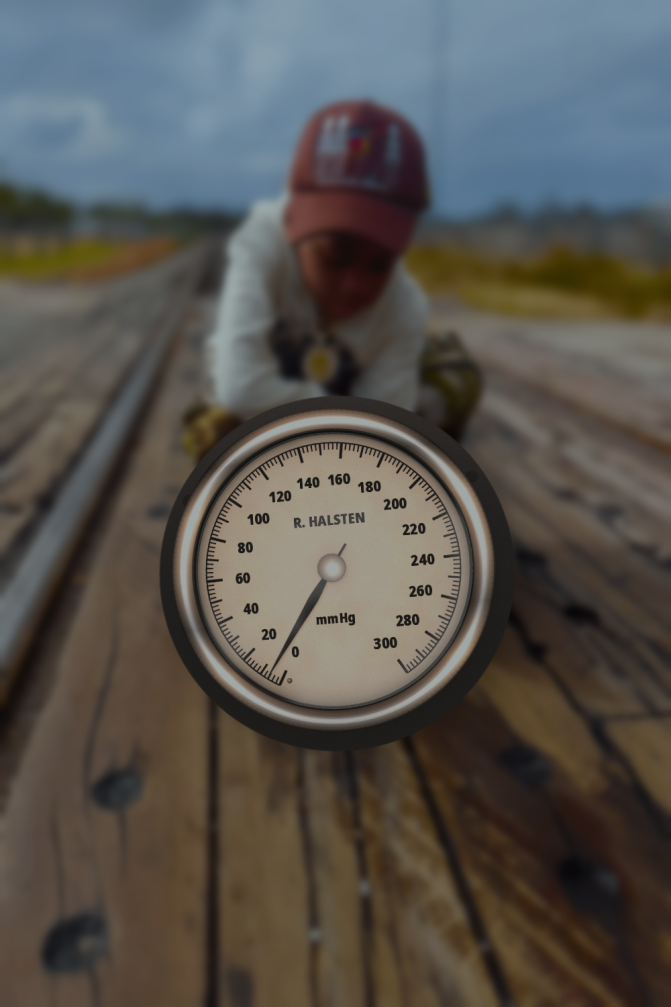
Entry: 6 mmHg
